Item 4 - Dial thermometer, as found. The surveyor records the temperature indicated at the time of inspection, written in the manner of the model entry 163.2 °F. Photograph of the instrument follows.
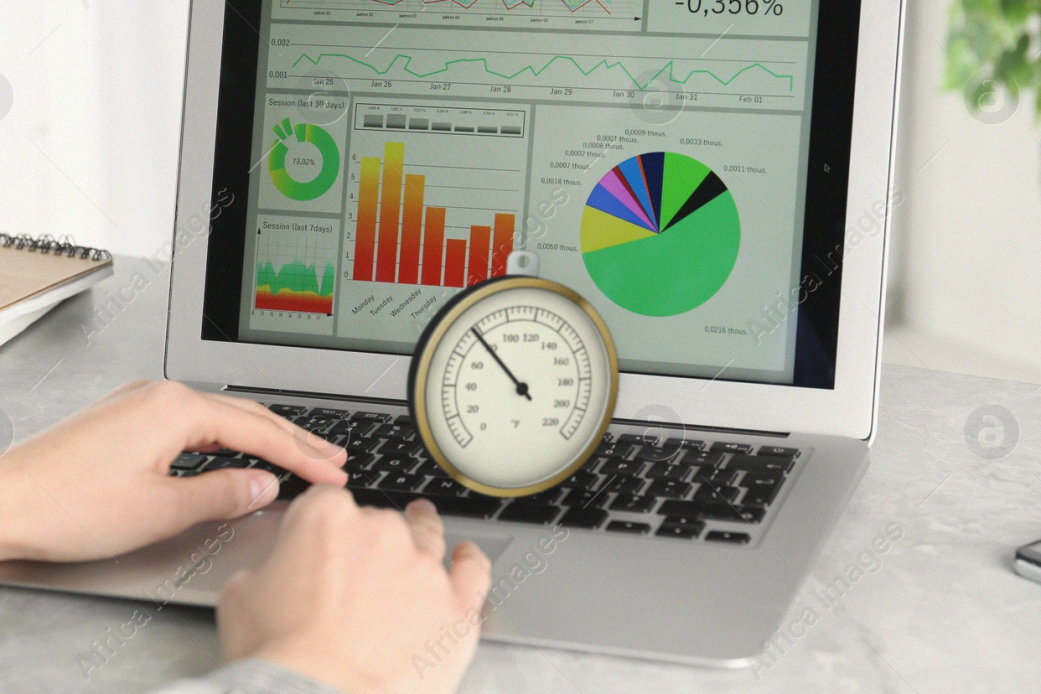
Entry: 76 °F
